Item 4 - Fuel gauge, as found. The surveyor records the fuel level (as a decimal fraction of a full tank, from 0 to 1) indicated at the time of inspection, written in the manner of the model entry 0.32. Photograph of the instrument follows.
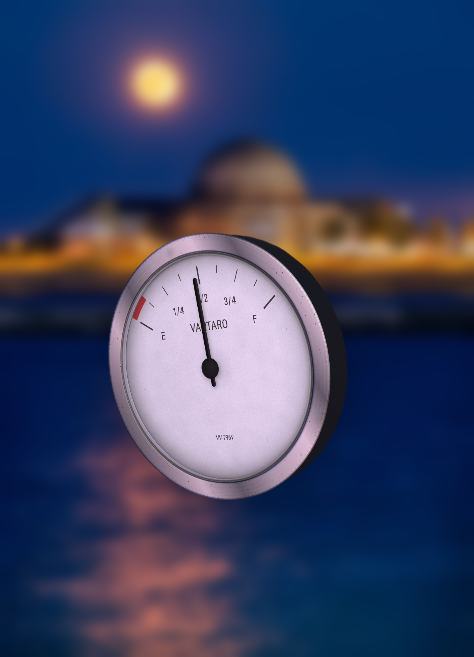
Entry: 0.5
